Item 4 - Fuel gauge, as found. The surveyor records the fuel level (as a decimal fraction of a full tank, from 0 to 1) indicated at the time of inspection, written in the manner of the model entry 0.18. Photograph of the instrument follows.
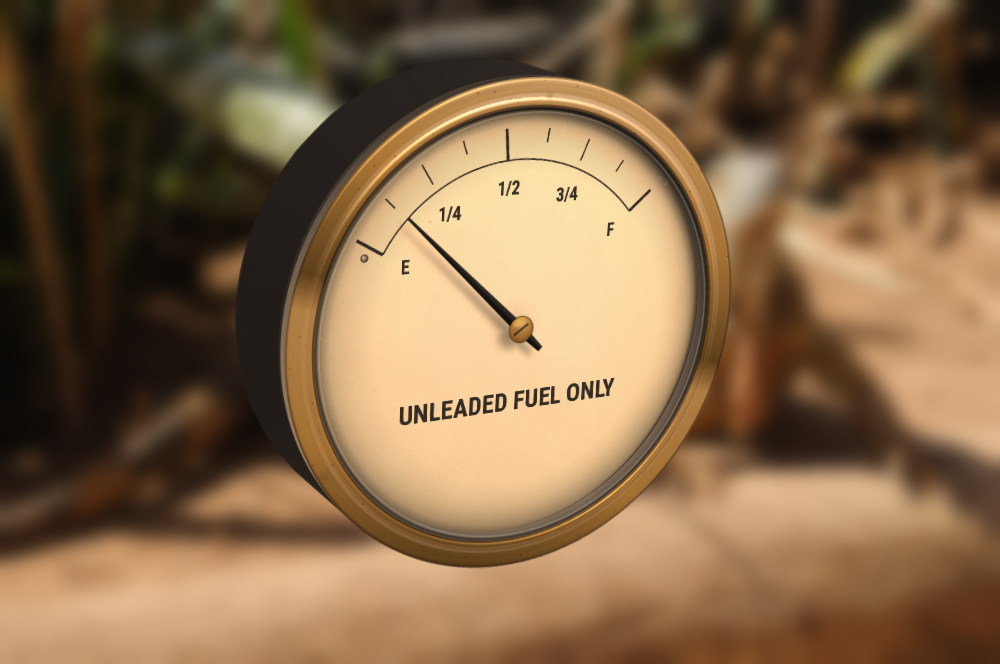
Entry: 0.125
